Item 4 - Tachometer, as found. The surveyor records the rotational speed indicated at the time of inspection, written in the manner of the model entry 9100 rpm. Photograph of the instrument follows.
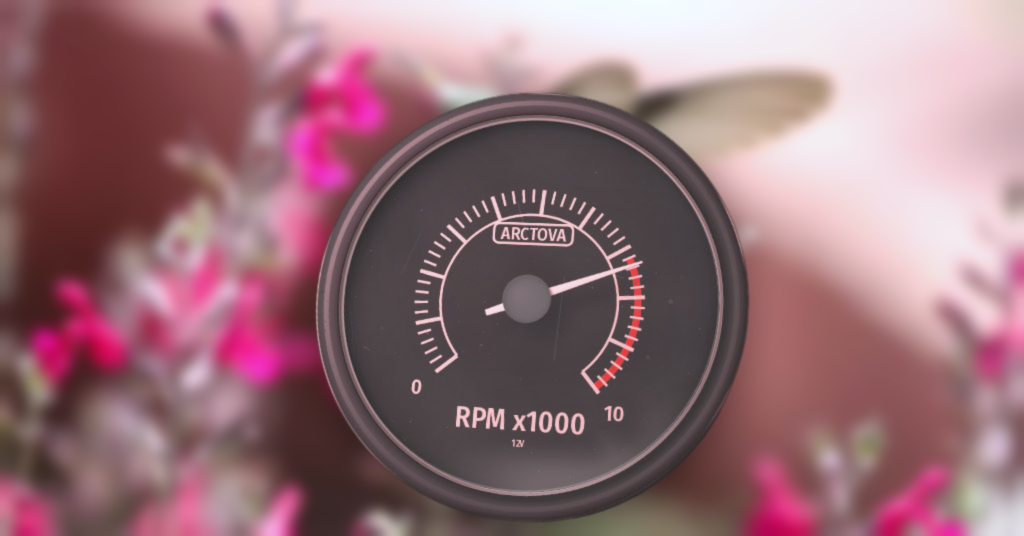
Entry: 7400 rpm
